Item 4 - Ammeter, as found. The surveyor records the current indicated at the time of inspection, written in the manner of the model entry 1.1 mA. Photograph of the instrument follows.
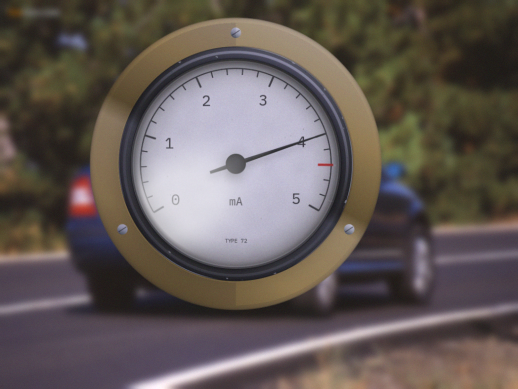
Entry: 4 mA
